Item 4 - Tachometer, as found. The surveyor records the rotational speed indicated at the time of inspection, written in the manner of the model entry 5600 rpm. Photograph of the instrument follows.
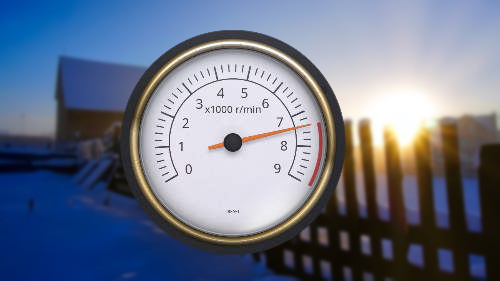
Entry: 7400 rpm
